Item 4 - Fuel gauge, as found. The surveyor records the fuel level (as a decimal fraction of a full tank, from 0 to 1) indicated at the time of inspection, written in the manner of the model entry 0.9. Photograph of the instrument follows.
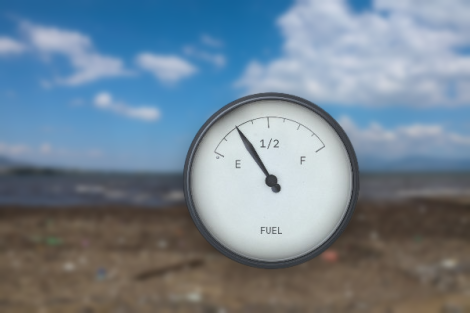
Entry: 0.25
